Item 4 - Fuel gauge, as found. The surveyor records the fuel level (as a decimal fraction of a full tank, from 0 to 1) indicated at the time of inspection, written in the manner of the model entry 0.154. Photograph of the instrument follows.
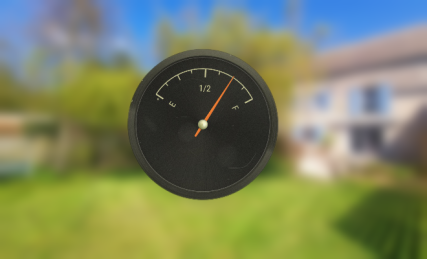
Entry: 0.75
